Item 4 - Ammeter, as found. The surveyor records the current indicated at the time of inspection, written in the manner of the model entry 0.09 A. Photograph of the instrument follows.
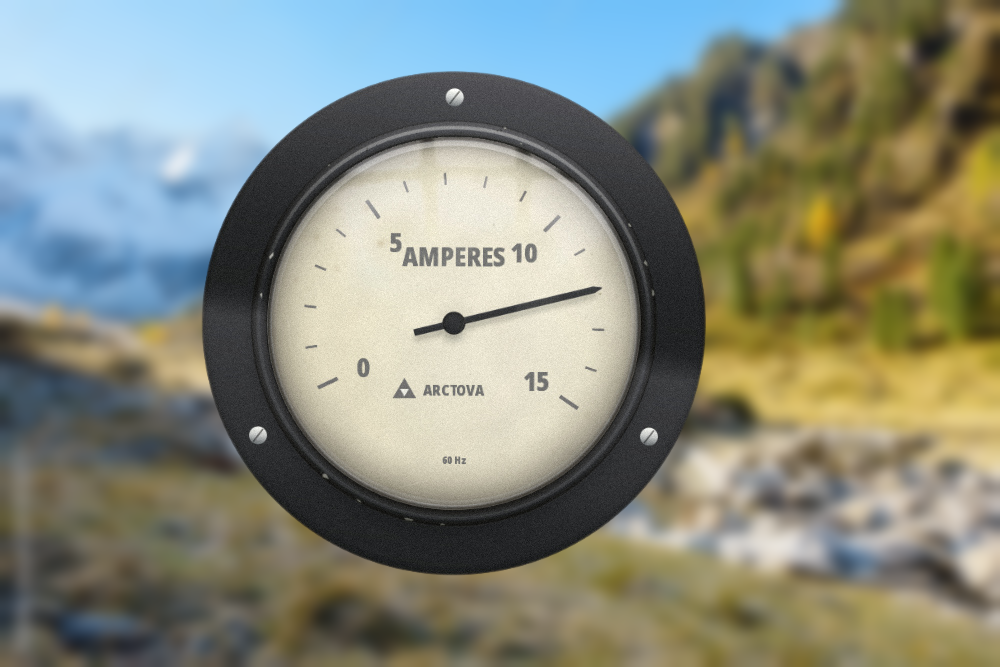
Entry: 12 A
